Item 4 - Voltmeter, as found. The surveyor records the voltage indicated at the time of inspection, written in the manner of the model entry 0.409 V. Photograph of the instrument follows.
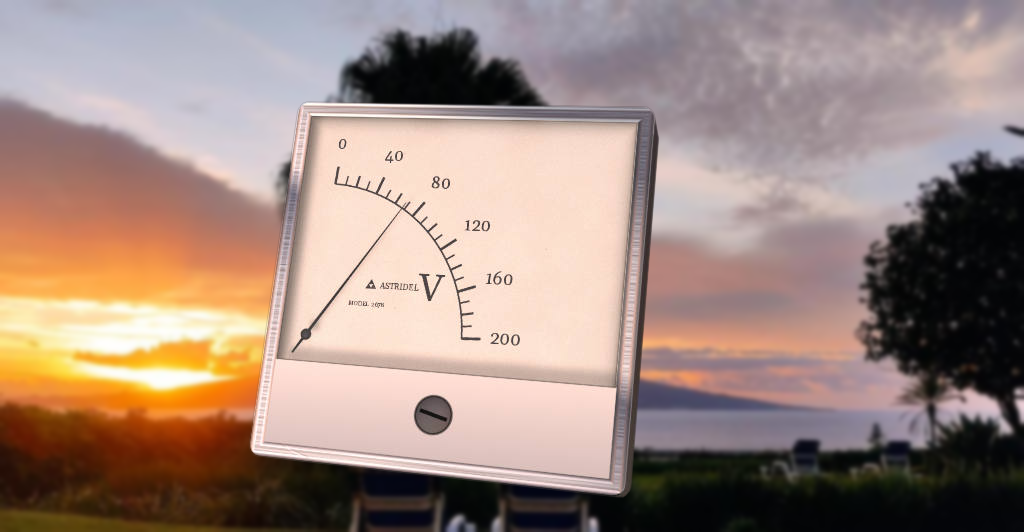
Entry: 70 V
